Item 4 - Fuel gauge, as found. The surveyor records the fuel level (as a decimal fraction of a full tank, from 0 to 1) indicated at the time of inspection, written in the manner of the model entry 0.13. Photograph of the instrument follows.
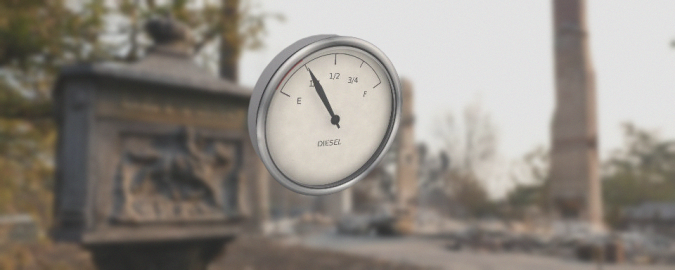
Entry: 0.25
